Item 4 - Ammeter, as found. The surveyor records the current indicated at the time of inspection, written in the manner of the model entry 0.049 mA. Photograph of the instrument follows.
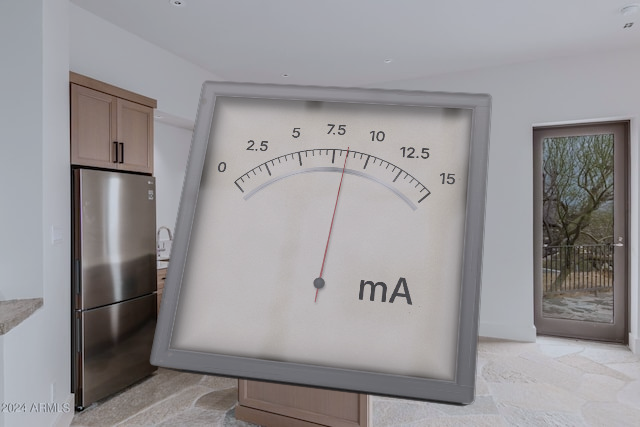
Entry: 8.5 mA
